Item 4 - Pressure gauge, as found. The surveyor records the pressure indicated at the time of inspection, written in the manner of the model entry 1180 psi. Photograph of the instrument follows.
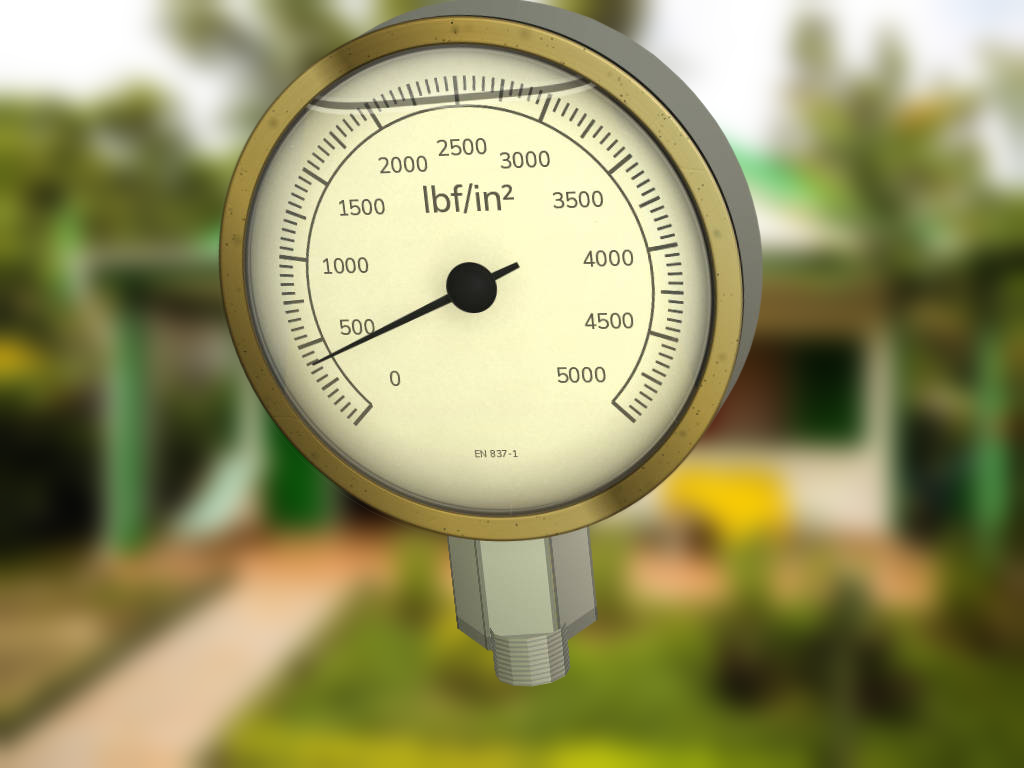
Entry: 400 psi
